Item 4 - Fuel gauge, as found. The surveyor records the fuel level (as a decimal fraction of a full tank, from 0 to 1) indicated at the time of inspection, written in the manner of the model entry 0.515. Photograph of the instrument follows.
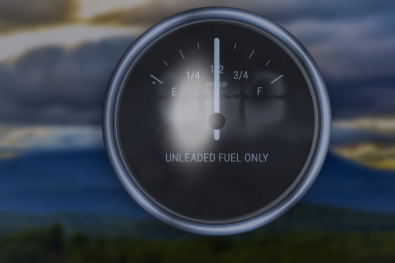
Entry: 0.5
